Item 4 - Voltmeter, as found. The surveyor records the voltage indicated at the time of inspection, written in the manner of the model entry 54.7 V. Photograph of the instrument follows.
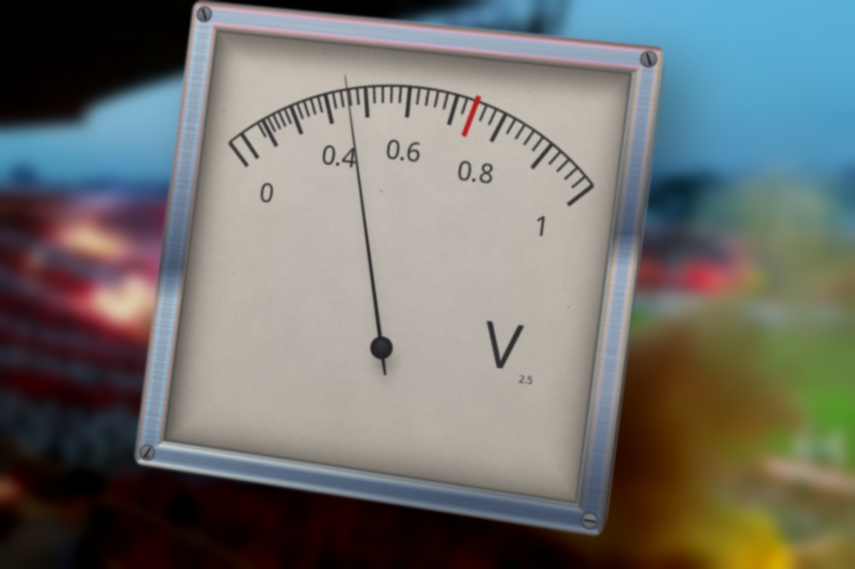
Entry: 0.46 V
